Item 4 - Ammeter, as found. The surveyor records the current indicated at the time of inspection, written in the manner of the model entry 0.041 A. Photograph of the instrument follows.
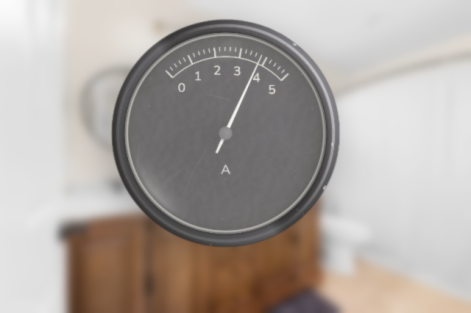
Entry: 3.8 A
